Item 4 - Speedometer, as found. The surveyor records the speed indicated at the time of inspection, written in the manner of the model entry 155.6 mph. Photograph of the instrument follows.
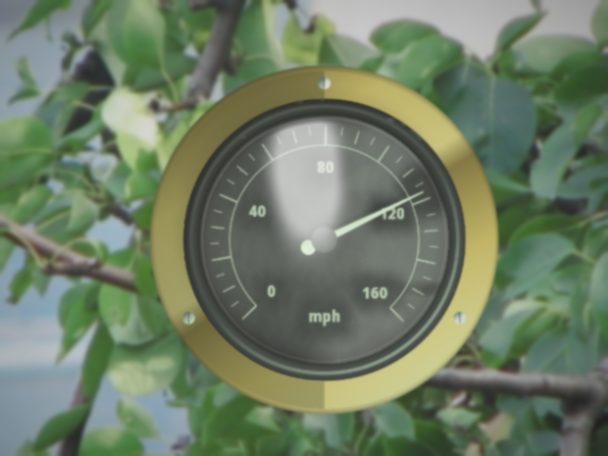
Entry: 117.5 mph
